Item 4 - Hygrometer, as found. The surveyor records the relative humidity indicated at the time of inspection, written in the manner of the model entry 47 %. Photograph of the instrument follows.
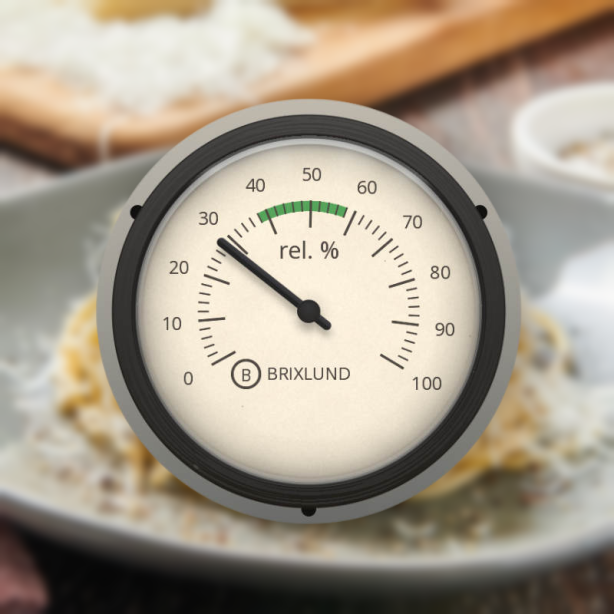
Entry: 28 %
